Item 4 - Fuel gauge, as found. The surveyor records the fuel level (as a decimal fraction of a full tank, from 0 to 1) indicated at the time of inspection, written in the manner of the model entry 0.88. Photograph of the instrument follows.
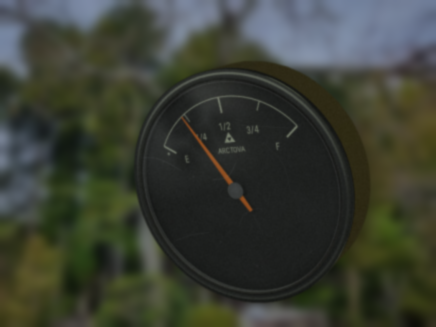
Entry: 0.25
